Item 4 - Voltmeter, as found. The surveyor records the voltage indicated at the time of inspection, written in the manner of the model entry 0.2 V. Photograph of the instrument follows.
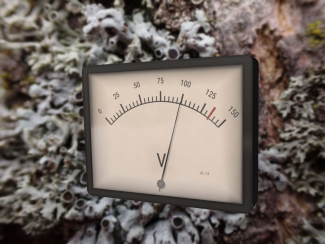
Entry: 100 V
